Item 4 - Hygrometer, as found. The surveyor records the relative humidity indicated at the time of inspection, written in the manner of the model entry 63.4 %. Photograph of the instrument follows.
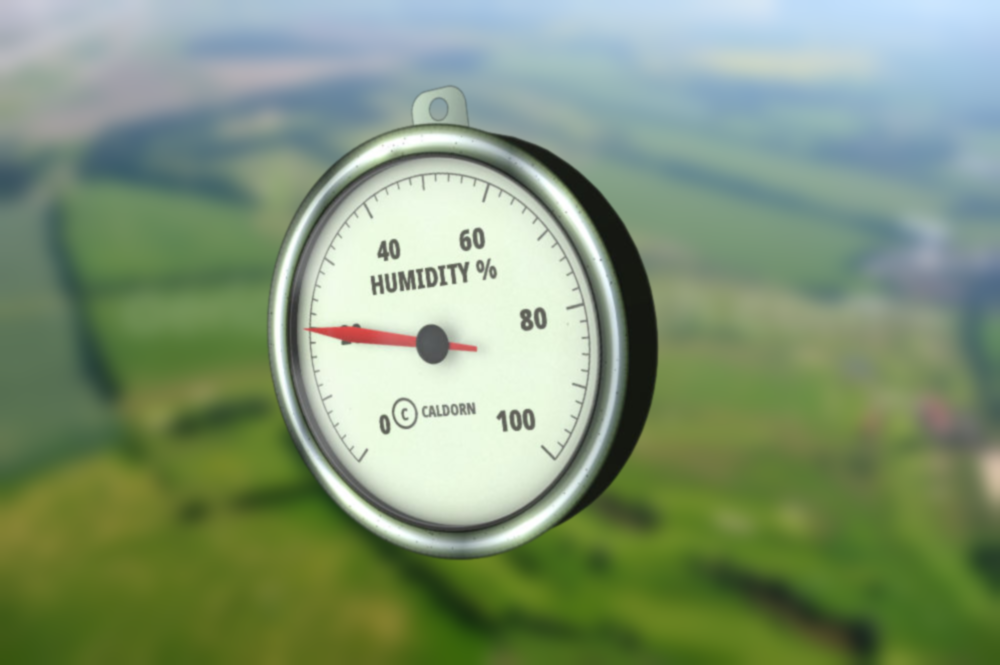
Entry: 20 %
